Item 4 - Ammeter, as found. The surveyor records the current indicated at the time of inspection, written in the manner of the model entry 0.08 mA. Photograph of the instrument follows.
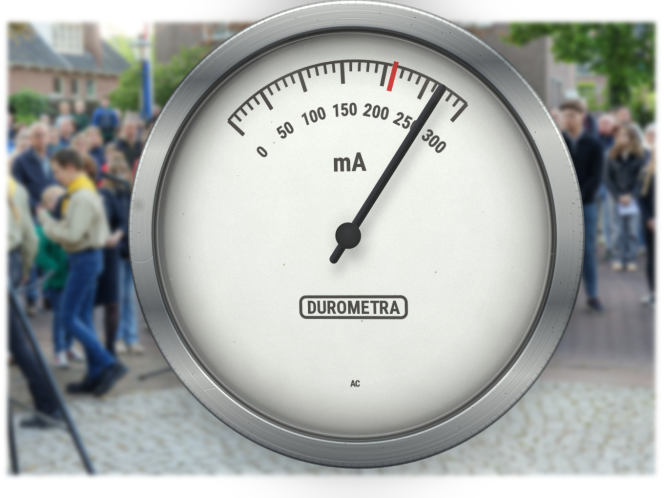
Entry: 270 mA
